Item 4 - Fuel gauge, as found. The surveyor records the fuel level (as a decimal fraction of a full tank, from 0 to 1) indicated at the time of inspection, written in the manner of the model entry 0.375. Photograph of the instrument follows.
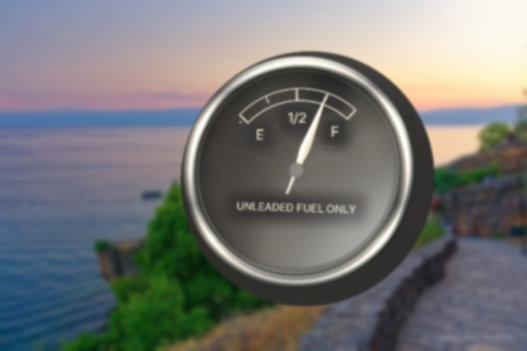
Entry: 0.75
